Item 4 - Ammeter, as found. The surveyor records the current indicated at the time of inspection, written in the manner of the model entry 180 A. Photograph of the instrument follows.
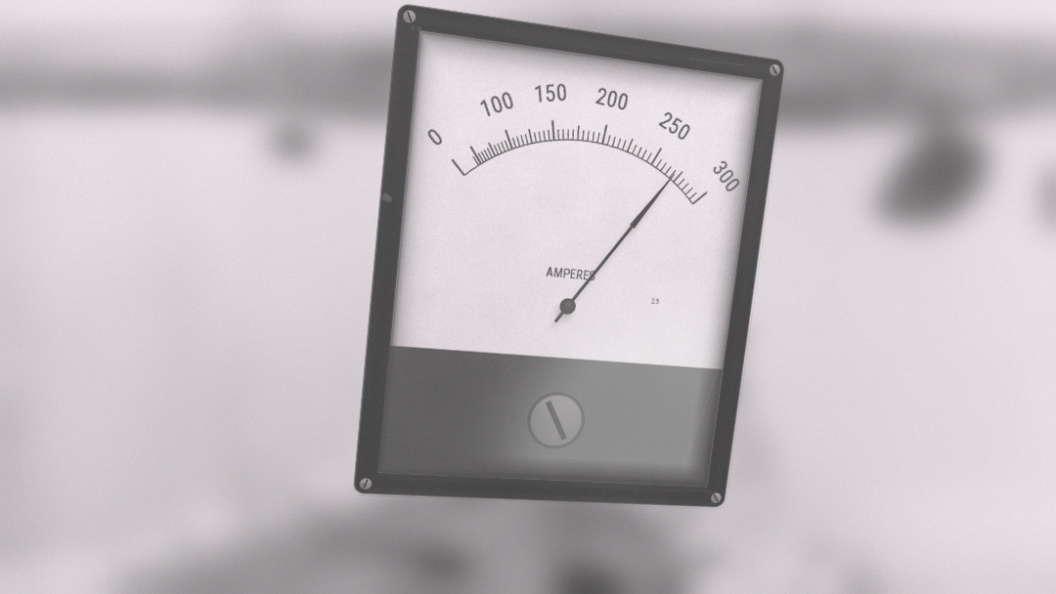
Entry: 270 A
